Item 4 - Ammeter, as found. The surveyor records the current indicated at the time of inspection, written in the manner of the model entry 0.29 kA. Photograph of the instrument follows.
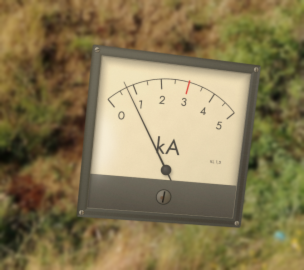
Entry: 0.75 kA
